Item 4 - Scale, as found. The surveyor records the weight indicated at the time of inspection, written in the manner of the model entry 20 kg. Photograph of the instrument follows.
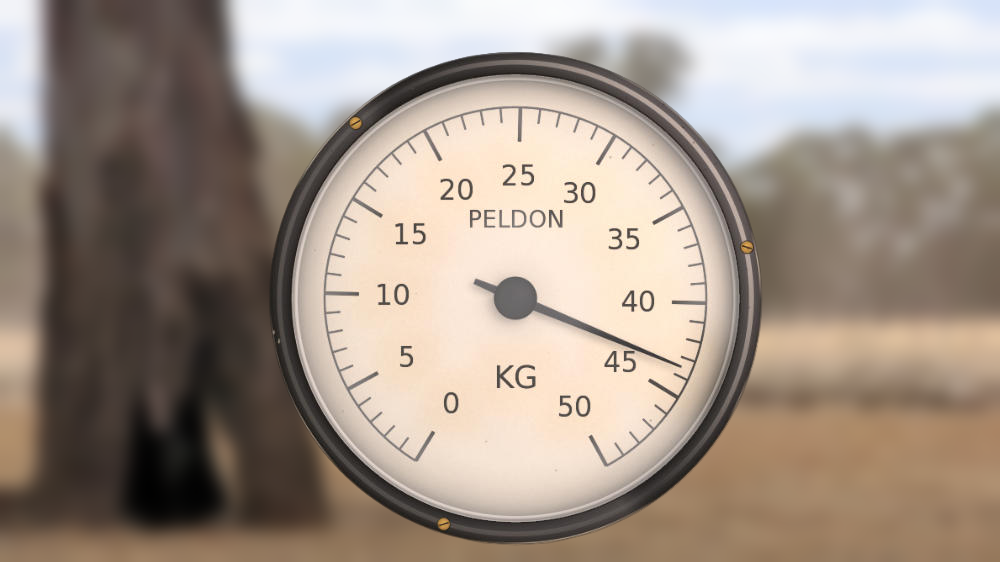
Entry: 43.5 kg
